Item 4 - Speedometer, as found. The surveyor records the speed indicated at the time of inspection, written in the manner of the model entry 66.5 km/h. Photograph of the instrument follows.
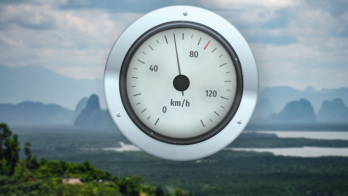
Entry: 65 km/h
